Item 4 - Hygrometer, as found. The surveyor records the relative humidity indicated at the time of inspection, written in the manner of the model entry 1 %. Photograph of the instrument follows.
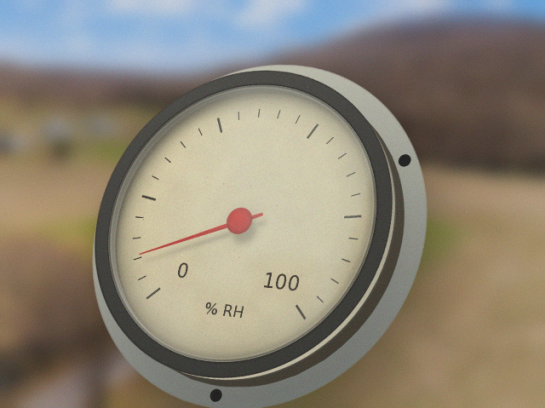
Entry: 8 %
